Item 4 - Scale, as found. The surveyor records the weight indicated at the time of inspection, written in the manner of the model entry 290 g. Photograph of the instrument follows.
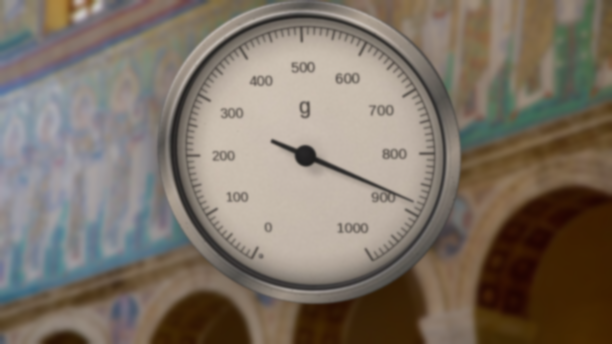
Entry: 880 g
